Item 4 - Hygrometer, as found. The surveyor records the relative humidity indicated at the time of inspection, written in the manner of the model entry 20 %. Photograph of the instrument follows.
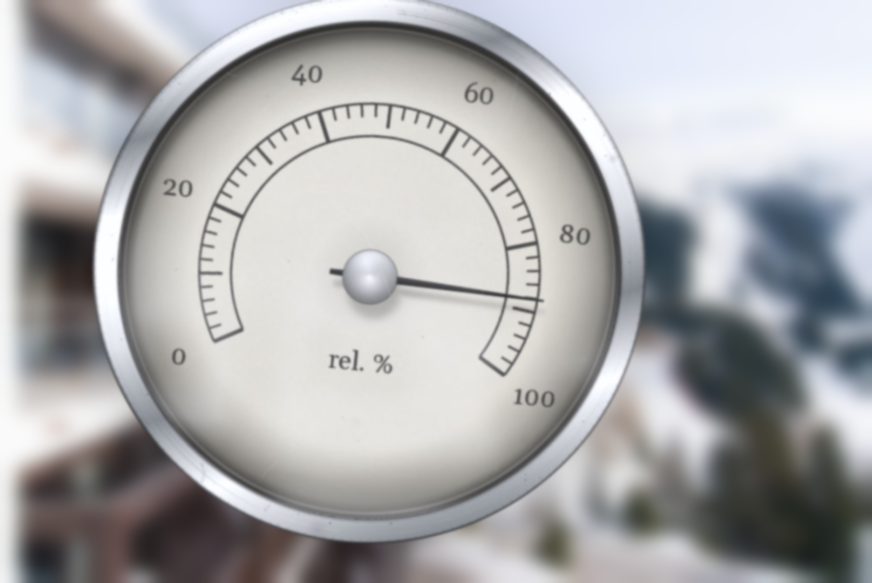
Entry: 88 %
